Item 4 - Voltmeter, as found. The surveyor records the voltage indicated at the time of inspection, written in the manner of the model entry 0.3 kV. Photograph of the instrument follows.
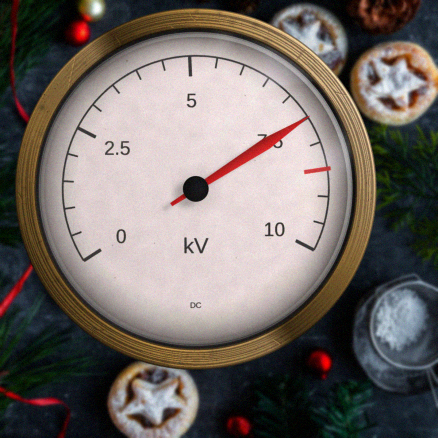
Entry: 7.5 kV
